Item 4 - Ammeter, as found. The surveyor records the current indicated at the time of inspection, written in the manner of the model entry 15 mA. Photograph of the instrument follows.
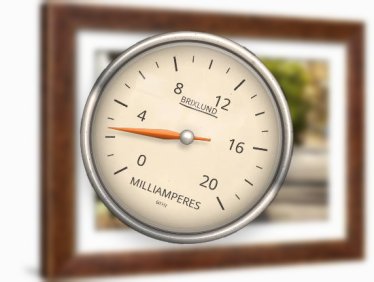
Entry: 2.5 mA
